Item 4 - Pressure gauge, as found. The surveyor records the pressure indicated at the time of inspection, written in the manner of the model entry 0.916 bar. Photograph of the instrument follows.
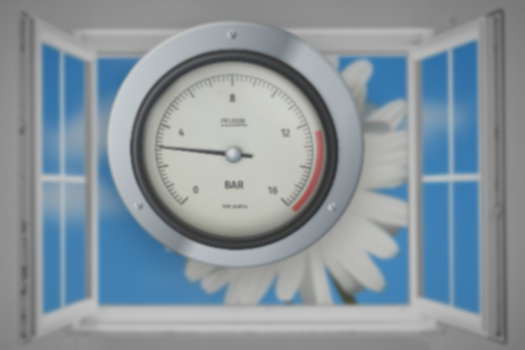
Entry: 3 bar
